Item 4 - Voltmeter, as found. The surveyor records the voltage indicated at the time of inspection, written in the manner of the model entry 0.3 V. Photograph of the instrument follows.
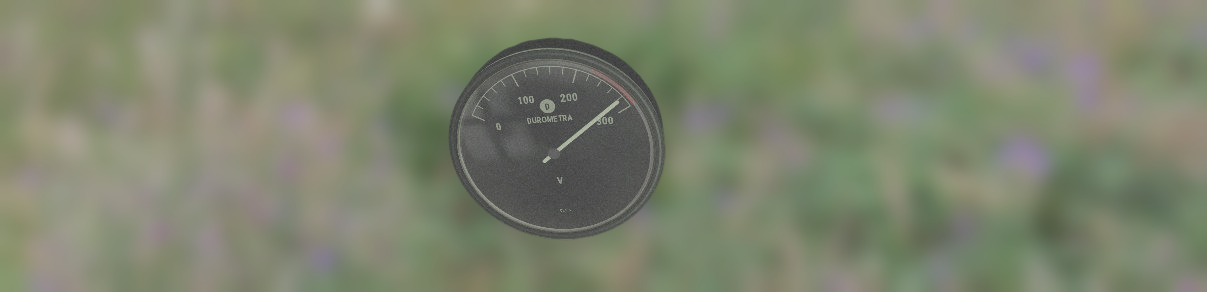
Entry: 280 V
